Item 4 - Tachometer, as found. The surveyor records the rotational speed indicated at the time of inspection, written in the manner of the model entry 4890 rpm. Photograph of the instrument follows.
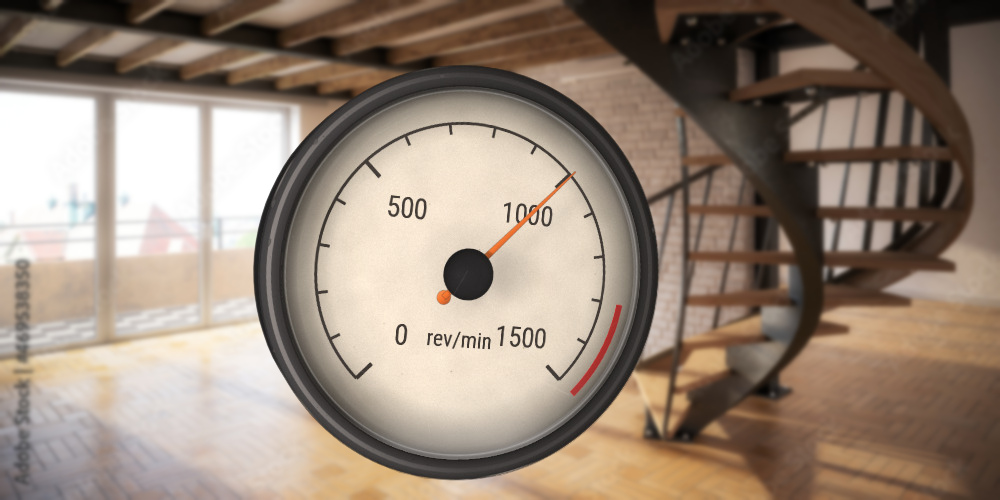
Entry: 1000 rpm
